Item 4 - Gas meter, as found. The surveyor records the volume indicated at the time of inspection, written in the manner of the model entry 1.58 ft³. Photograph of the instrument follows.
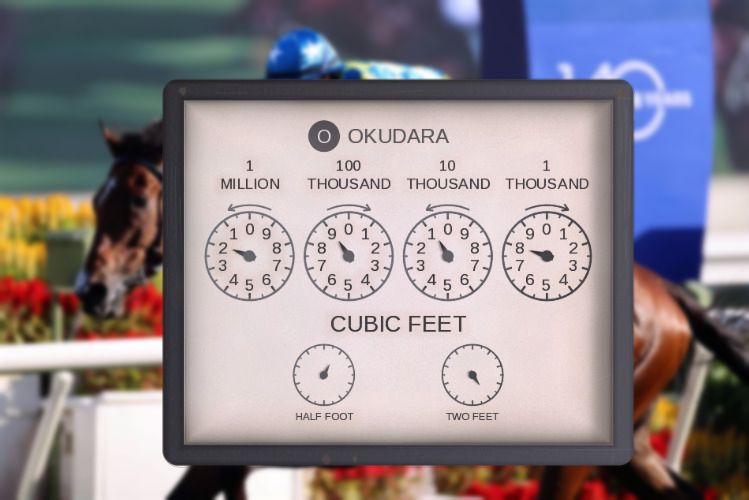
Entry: 190800 ft³
